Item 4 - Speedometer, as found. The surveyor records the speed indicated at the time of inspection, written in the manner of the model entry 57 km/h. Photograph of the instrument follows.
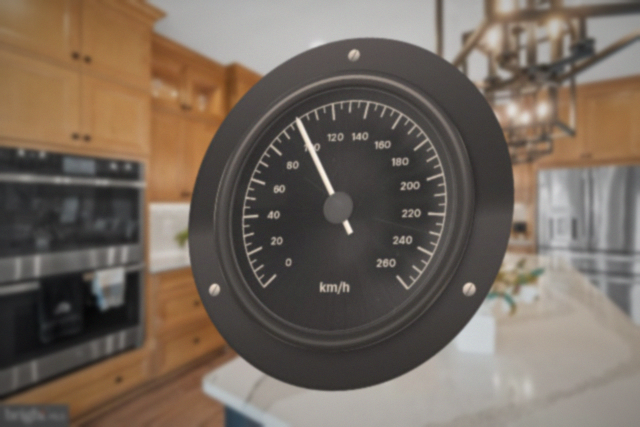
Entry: 100 km/h
